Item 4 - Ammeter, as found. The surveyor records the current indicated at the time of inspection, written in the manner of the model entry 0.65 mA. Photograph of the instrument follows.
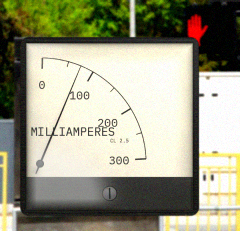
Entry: 75 mA
